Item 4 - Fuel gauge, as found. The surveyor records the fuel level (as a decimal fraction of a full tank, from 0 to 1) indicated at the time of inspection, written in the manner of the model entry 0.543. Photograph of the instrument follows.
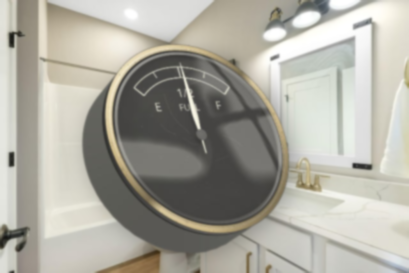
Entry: 0.5
